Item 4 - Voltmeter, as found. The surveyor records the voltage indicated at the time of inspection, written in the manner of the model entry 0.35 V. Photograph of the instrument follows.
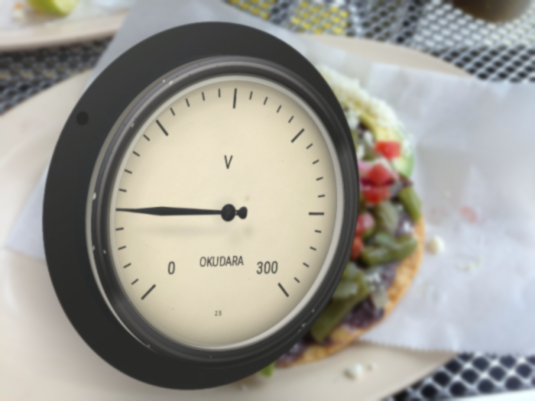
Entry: 50 V
